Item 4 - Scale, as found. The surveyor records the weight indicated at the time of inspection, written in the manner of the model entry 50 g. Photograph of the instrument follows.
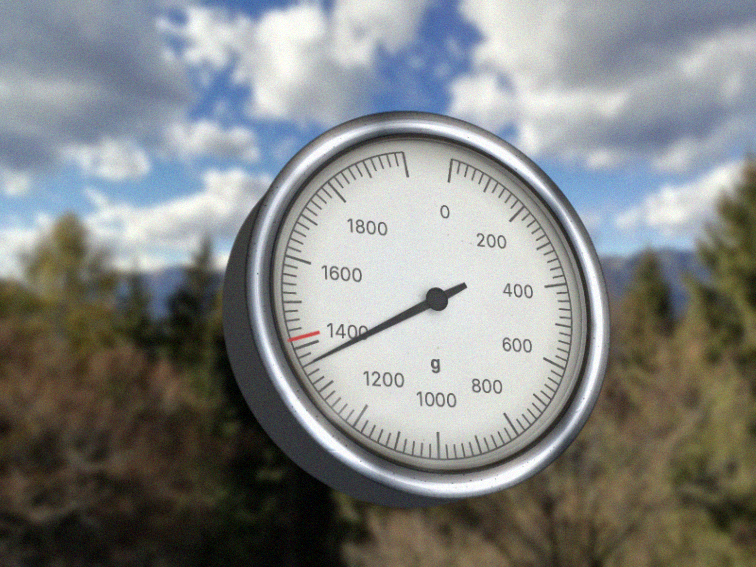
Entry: 1360 g
